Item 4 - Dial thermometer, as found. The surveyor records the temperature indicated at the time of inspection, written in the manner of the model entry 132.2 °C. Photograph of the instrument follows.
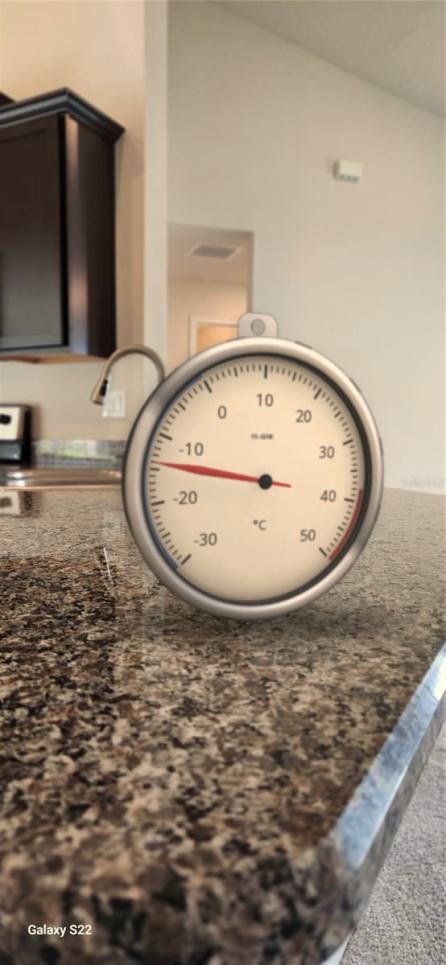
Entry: -14 °C
